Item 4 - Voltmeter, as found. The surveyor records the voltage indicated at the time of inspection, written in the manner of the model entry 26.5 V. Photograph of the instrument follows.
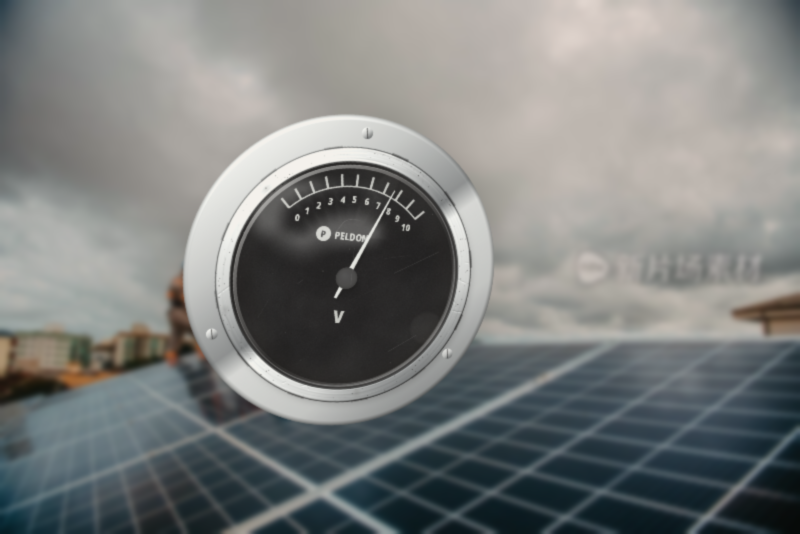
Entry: 7.5 V
